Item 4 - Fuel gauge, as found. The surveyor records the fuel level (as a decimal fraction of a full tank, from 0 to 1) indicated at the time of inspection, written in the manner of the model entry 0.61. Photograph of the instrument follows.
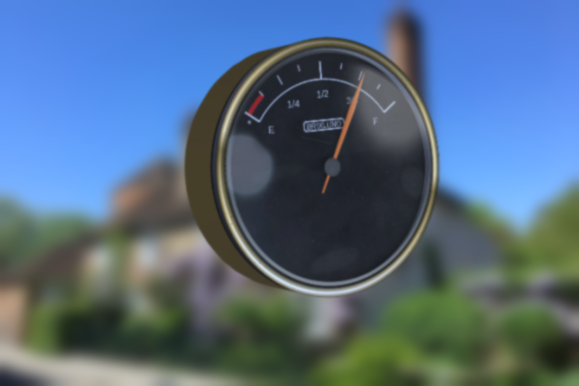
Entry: 0.75
